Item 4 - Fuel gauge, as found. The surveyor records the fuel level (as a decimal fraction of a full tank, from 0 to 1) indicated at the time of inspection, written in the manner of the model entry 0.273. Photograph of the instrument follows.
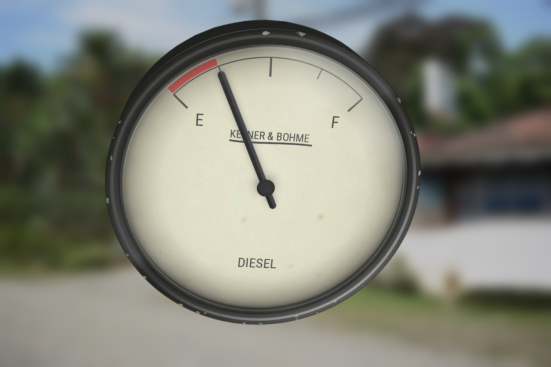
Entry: 0.25
